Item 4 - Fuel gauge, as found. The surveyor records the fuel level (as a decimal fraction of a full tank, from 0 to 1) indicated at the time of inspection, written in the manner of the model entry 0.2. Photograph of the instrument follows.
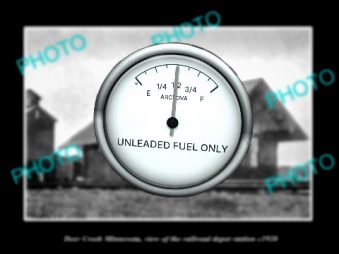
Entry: 0.5
